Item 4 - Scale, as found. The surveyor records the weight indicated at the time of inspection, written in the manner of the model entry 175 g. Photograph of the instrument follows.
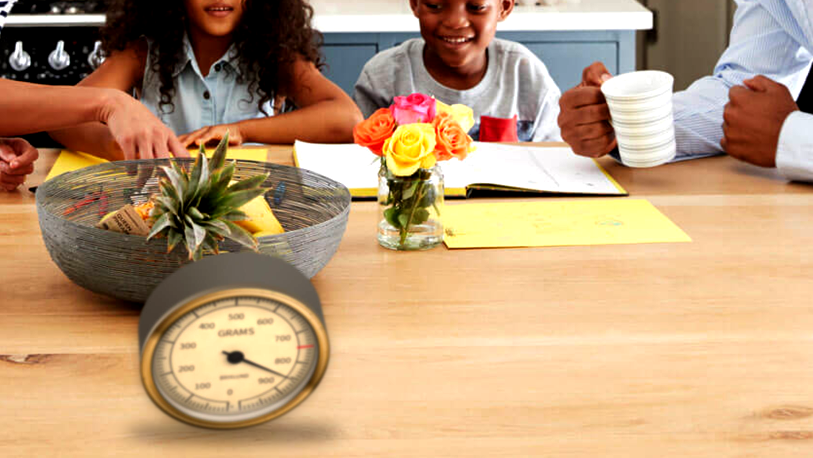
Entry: 850 g
